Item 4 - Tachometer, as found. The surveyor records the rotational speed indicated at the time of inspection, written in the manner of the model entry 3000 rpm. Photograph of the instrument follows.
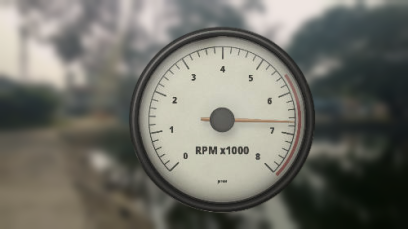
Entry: 6700 rpm
